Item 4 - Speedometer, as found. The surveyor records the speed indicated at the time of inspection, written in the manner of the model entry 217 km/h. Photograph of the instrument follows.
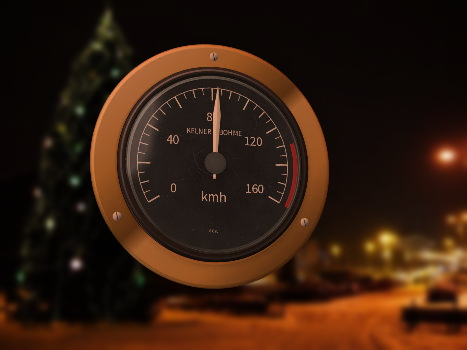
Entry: 82.5 km/h
